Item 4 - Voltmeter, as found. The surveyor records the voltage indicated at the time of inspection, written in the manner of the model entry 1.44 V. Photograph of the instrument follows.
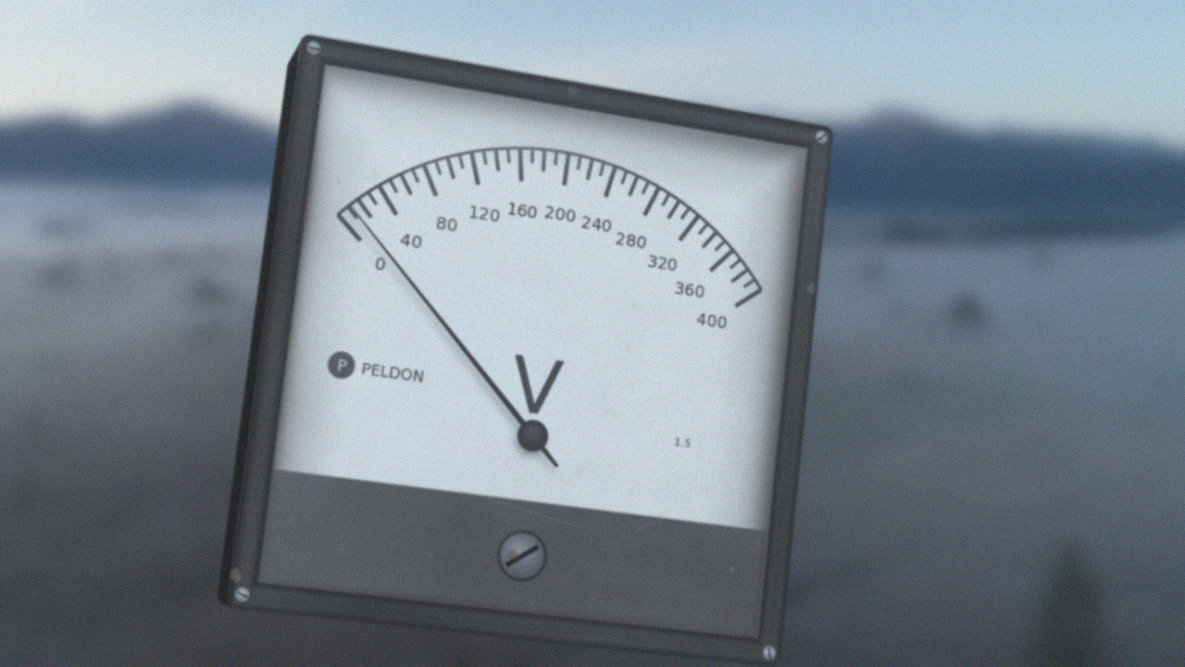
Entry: 10 V
